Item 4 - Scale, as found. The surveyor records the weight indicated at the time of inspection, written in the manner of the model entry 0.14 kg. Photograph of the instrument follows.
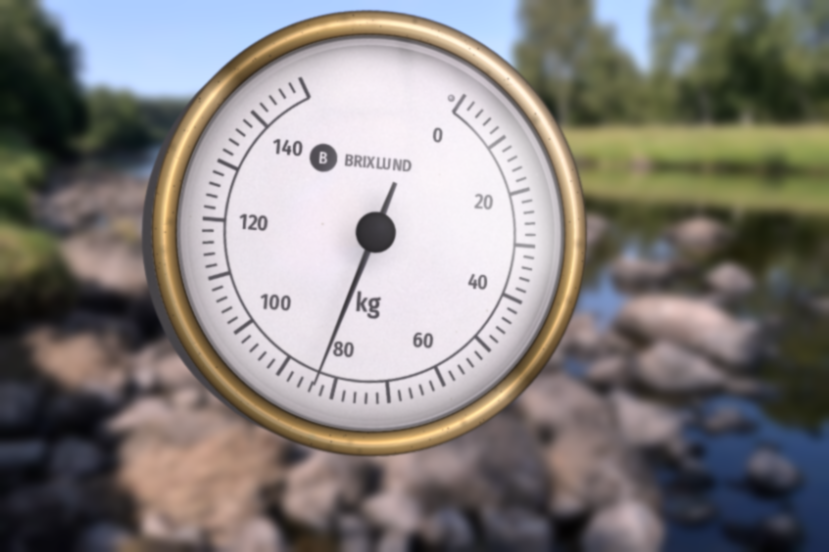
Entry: 84 kg
